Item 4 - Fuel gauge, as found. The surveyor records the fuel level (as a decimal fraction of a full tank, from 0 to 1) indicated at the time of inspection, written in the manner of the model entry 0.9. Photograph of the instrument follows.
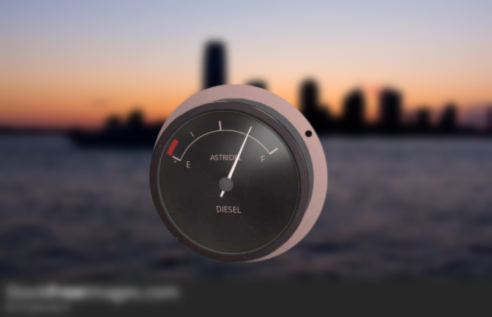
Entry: 0.75
